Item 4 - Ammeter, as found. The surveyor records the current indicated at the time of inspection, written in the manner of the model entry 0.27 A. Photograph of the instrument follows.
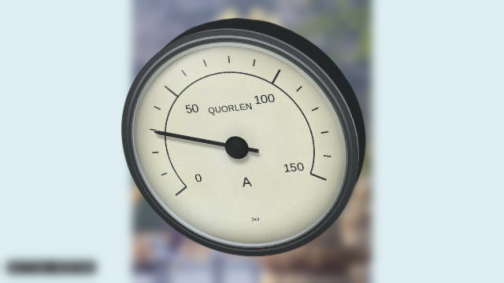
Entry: 30 A
